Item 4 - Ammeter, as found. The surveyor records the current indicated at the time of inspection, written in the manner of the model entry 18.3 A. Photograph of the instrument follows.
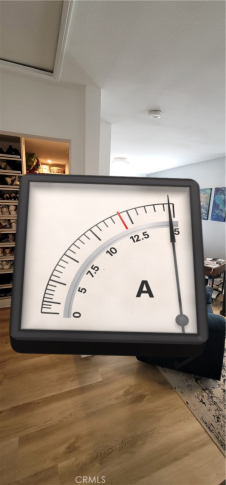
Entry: 14.75 A
